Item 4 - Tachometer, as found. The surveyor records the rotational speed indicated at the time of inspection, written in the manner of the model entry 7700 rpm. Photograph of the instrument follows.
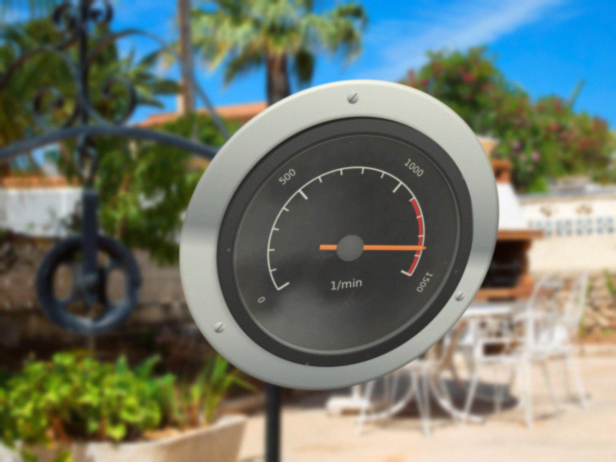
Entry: 1350 rpm
